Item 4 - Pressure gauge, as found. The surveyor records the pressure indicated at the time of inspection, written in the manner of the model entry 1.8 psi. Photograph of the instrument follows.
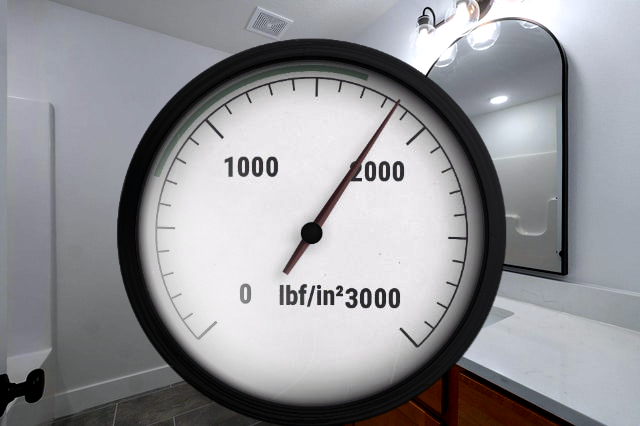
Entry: 1850 psi
